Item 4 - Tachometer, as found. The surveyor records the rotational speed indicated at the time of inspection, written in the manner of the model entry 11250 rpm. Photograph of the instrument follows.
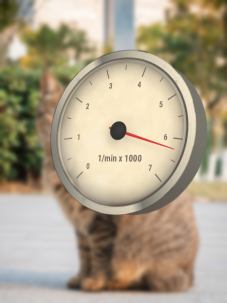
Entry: 6250 rpm
